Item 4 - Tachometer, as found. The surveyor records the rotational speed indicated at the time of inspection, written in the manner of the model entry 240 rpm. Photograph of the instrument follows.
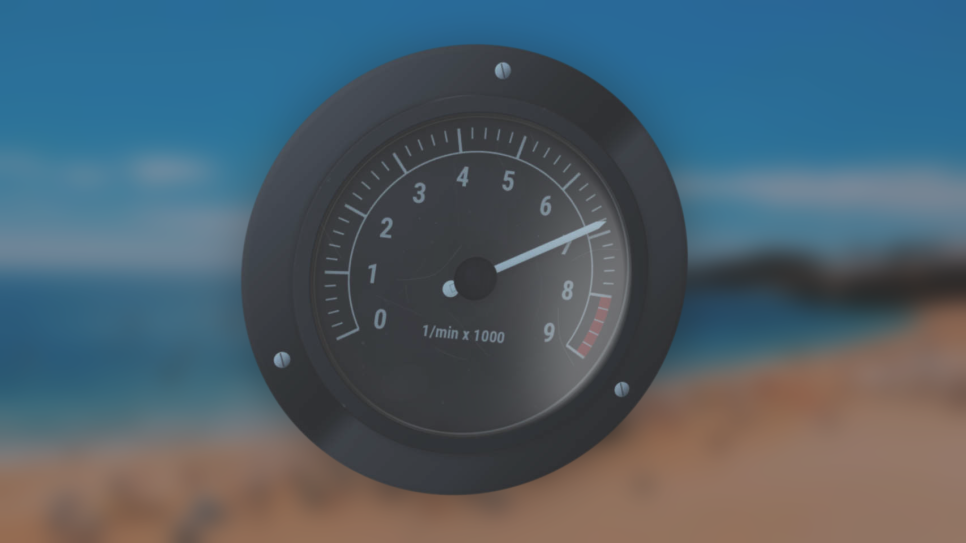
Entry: 6800 rpm
